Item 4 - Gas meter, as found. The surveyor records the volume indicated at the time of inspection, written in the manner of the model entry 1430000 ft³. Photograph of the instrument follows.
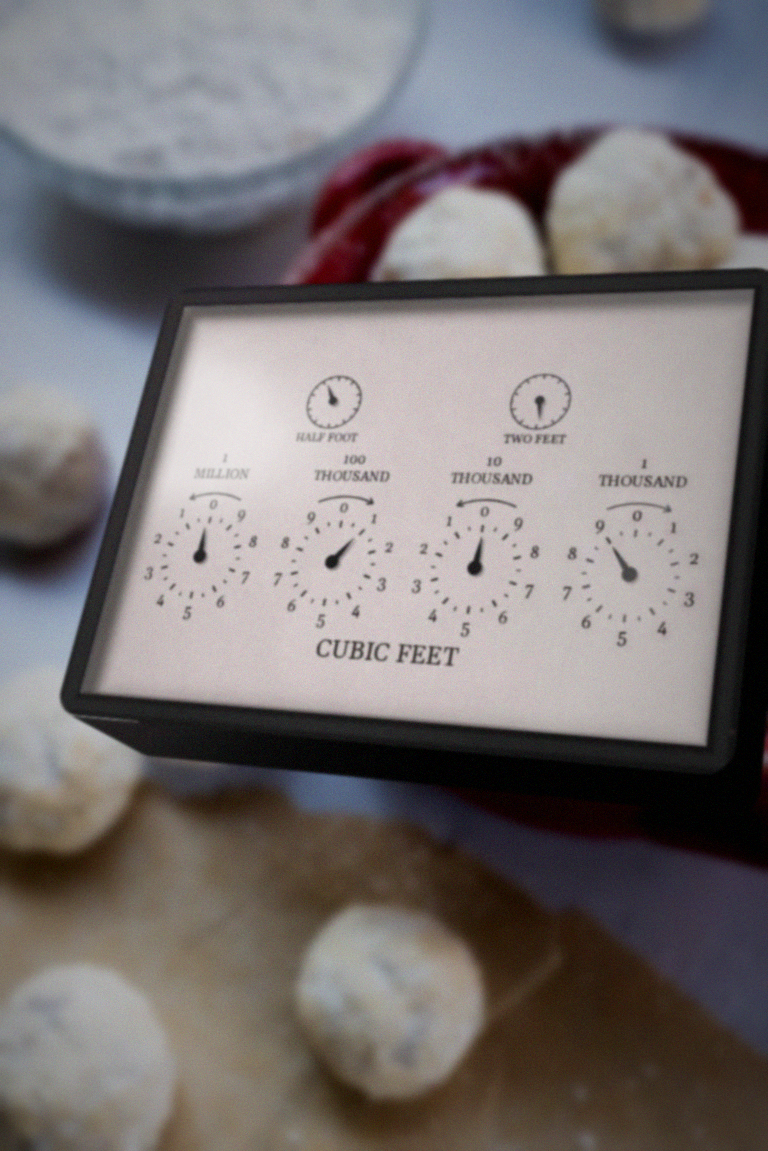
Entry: 9900 ft³
